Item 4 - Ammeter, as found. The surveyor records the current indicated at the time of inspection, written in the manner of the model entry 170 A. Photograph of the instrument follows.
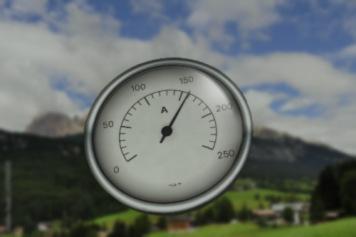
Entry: 160 A
